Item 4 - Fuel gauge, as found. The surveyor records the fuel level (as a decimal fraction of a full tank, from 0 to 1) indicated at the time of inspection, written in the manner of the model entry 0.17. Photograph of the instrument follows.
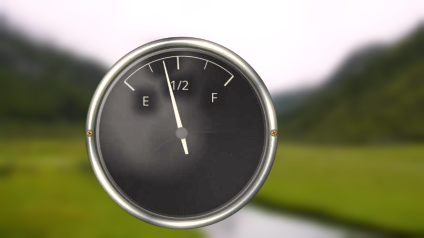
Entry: 0.375
